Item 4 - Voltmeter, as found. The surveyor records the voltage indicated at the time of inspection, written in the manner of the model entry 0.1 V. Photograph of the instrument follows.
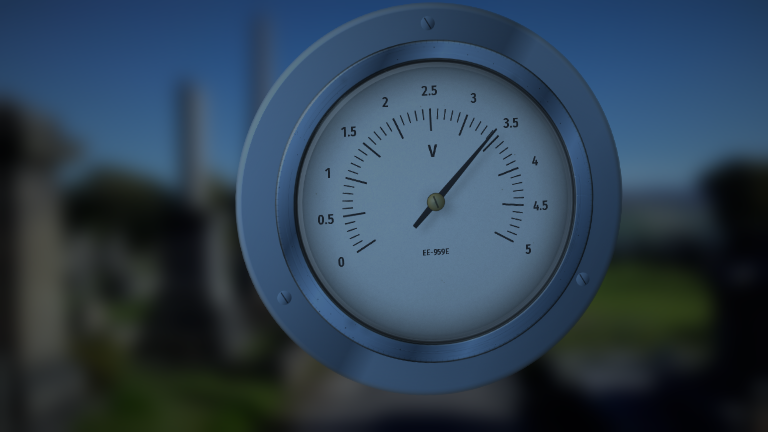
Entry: 3.4 V
